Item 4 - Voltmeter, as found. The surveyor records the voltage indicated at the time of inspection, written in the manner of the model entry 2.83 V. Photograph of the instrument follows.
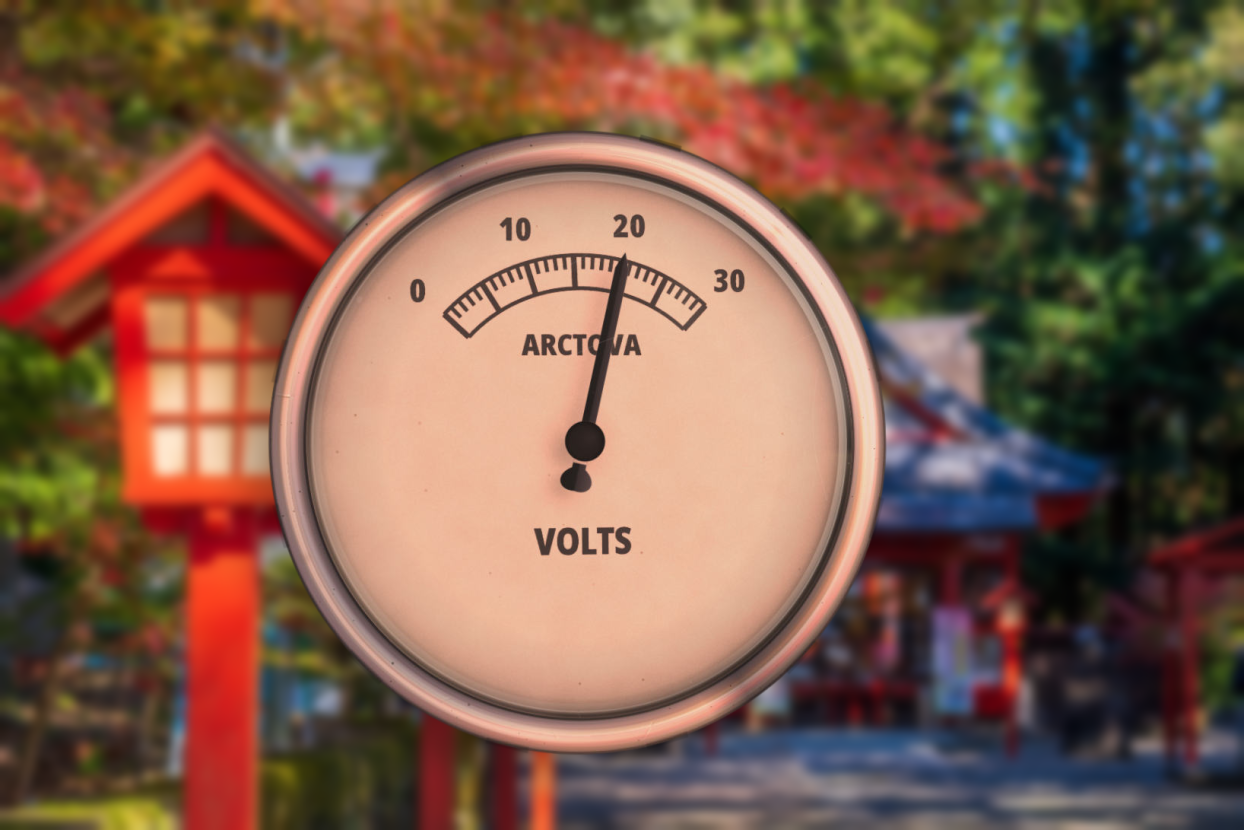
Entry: 20 V
